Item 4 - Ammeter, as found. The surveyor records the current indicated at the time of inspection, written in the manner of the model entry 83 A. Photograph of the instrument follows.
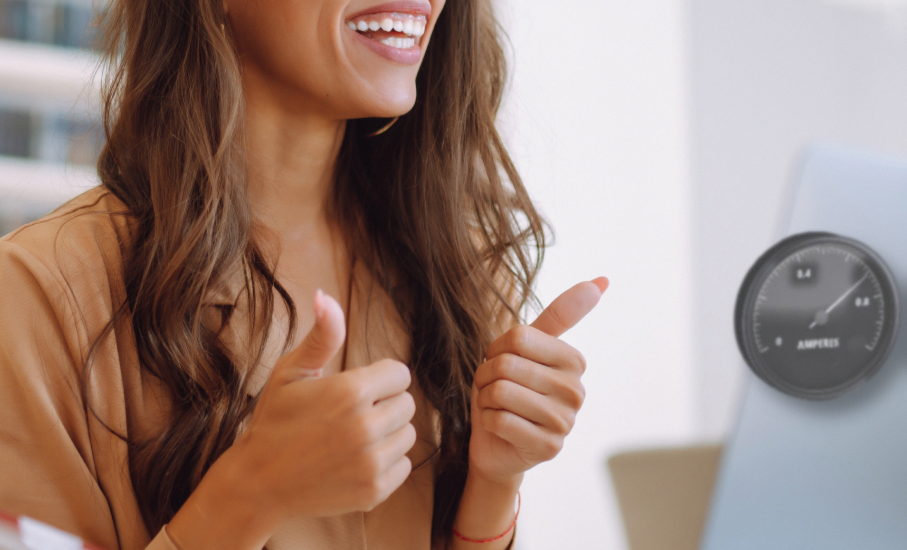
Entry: 0.7 A
